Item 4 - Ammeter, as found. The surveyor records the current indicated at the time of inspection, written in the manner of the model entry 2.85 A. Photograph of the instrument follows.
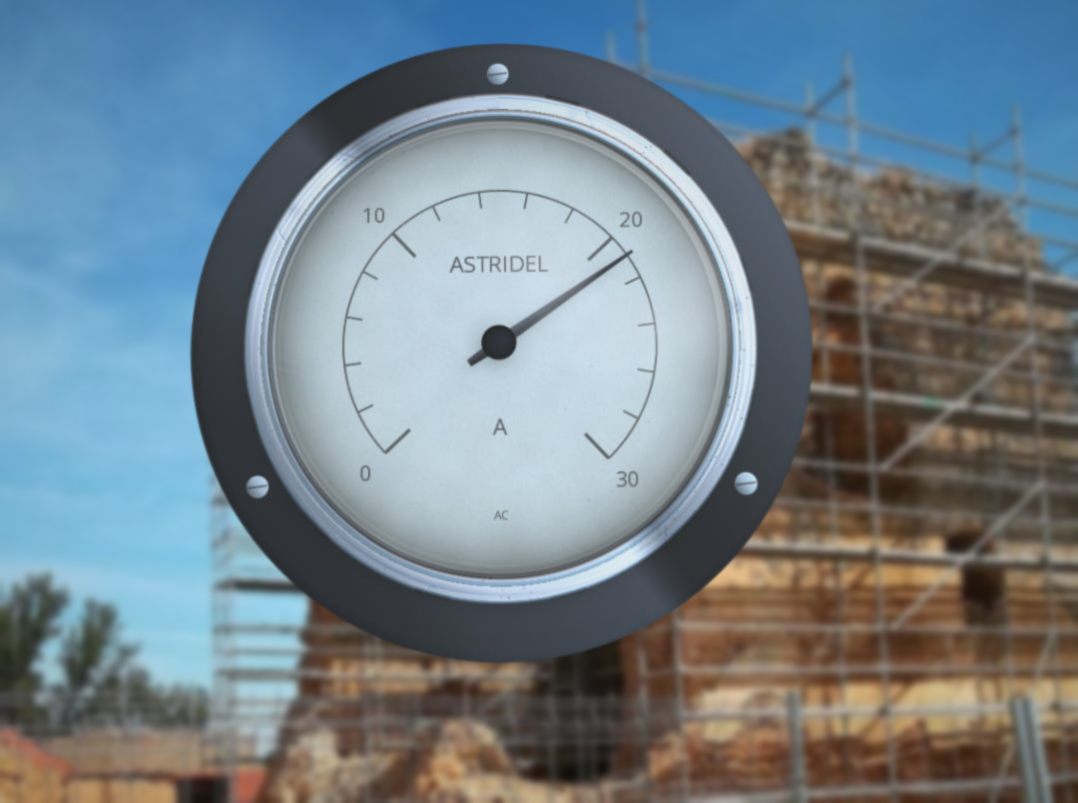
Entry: 21 A
